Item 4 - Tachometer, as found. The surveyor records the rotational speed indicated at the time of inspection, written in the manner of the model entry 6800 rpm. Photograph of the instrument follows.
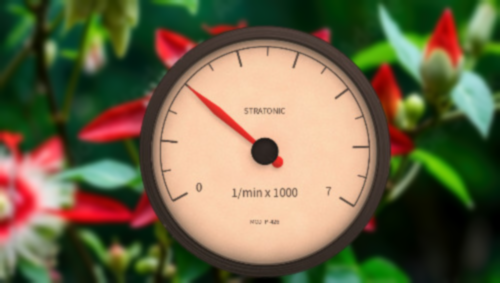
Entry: 2000 rpm
